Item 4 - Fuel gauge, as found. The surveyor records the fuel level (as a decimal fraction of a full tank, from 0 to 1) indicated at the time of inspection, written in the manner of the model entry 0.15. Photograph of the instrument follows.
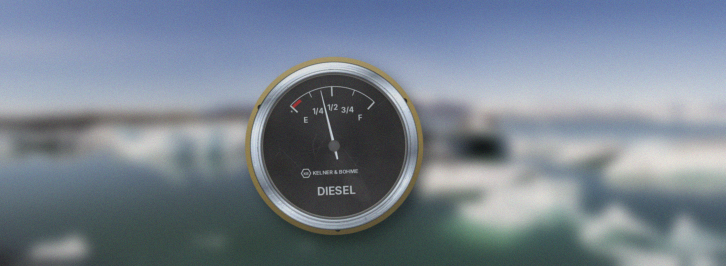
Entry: 0.375
